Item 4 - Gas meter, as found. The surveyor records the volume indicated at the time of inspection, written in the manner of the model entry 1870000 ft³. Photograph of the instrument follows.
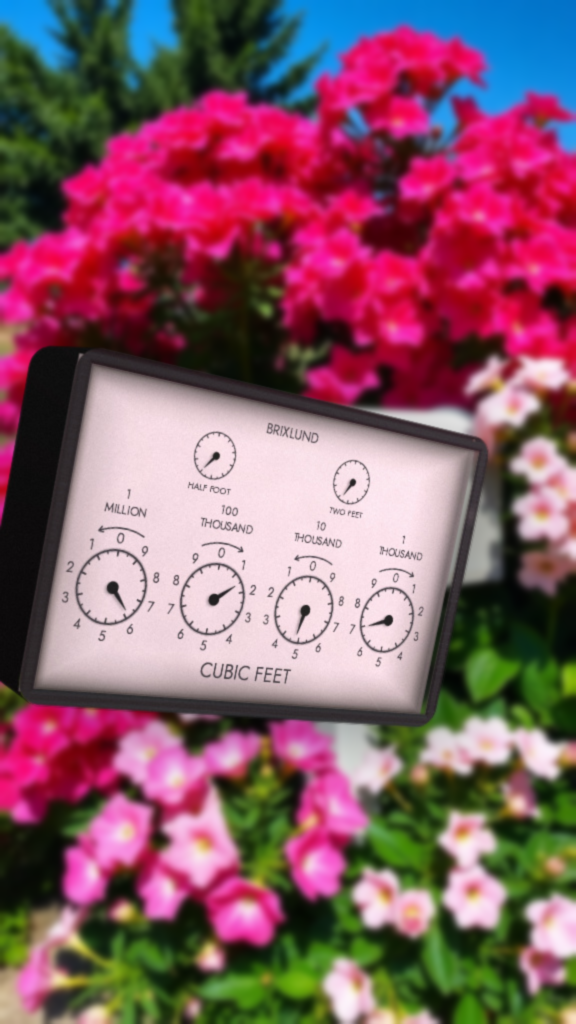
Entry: 614700 ft³
